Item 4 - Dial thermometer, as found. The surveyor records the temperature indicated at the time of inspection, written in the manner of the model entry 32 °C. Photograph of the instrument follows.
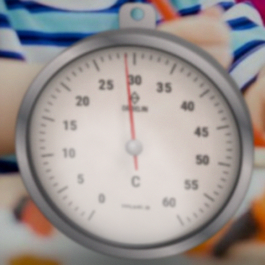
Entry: 29 °C
